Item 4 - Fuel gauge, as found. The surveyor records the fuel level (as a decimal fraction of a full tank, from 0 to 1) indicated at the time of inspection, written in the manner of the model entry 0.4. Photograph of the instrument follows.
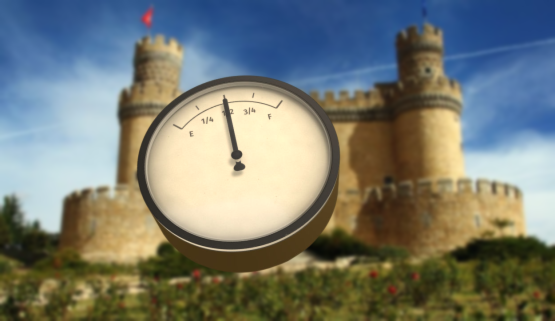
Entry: 0.5
